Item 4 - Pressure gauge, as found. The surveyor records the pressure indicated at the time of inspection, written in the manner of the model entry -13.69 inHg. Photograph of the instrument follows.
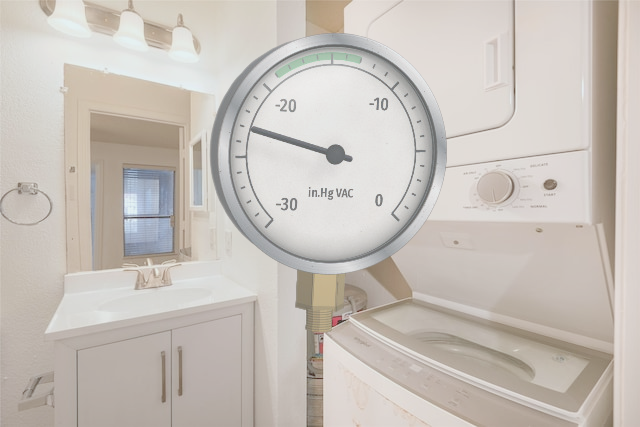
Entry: -23 inHg
